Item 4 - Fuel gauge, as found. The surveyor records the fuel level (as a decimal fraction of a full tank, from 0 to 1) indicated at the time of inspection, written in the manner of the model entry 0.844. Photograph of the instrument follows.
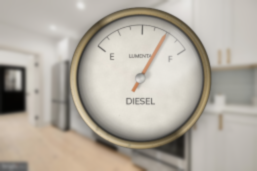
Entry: 0.75
